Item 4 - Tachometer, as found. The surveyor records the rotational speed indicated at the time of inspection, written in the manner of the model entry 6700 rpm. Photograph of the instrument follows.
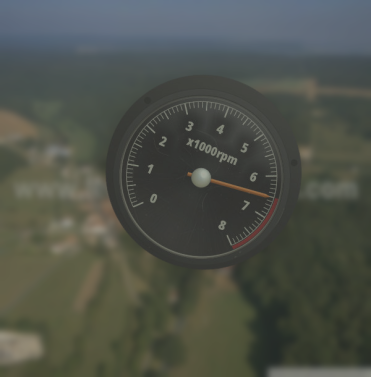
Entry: 6500 rpm
